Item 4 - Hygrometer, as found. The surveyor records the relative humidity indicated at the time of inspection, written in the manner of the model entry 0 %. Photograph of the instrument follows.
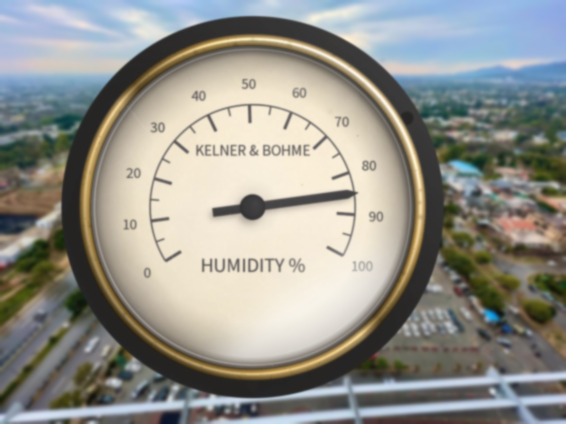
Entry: 85 %
